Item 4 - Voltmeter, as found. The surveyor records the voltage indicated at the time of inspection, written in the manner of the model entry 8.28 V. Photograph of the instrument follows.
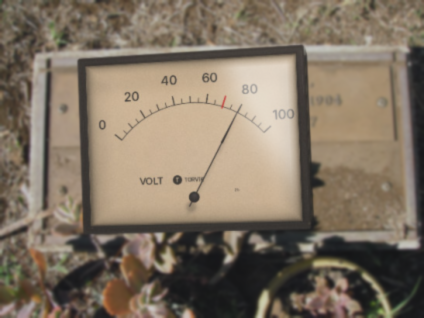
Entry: 80 V
